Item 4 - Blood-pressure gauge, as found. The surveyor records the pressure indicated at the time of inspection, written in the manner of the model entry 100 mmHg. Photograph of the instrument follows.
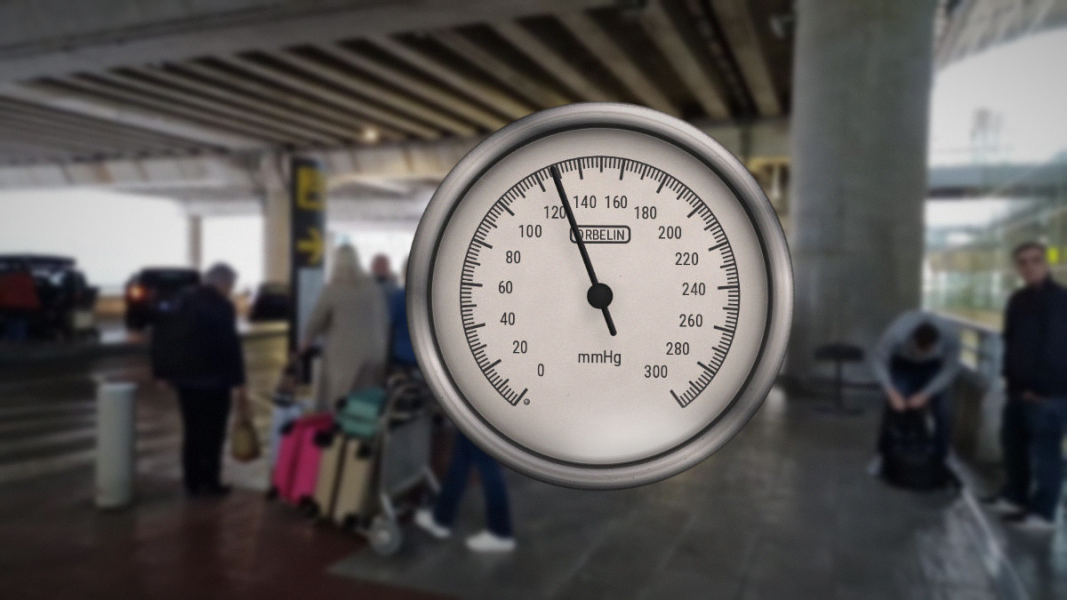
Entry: 128 mmHg
